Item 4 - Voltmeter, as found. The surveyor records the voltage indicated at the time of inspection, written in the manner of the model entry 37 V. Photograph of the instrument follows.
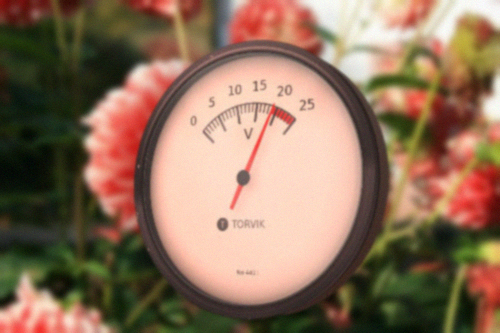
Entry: 20 V
